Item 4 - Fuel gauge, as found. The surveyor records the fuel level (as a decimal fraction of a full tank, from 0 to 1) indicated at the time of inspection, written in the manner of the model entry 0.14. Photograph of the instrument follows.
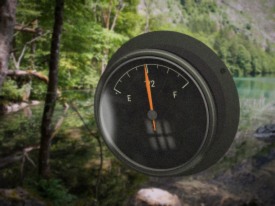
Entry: 0.5
